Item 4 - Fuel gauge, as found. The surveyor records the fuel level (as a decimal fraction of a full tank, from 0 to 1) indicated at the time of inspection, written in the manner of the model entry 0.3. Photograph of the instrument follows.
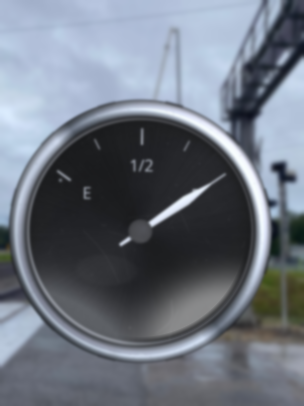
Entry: 1
